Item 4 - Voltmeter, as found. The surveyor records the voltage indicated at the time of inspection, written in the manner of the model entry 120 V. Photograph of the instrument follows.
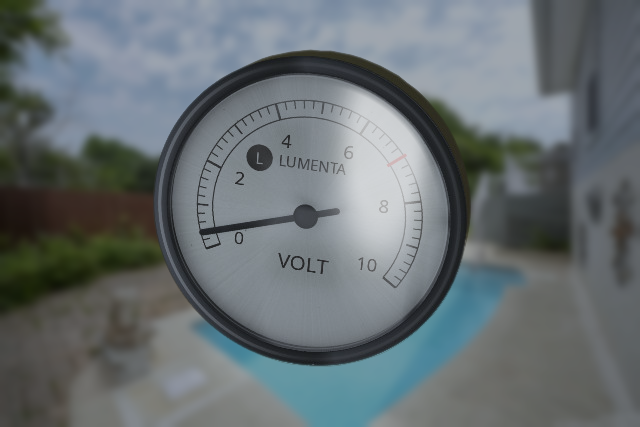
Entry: 0.4 V
